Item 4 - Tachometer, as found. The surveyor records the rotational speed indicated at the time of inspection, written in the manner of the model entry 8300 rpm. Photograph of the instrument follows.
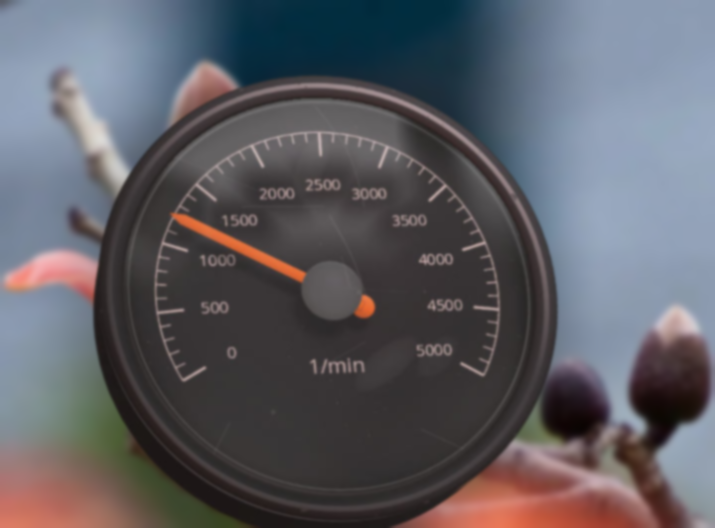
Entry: 1200 rpm
